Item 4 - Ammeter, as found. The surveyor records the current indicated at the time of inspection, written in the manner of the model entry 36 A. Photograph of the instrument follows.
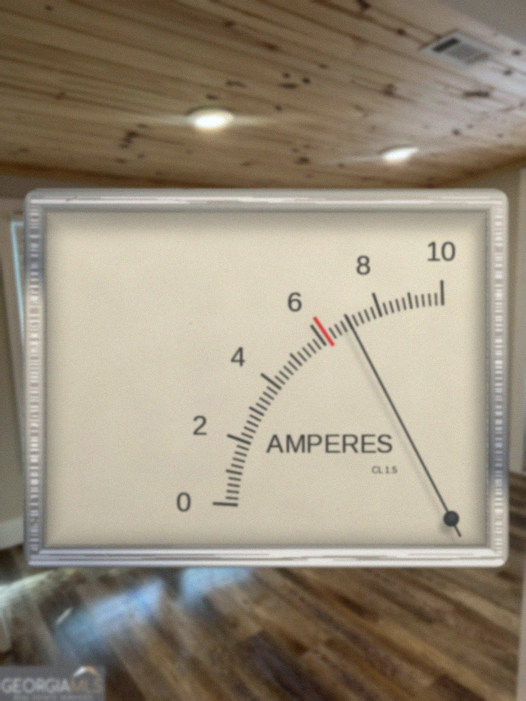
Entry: 7 A
